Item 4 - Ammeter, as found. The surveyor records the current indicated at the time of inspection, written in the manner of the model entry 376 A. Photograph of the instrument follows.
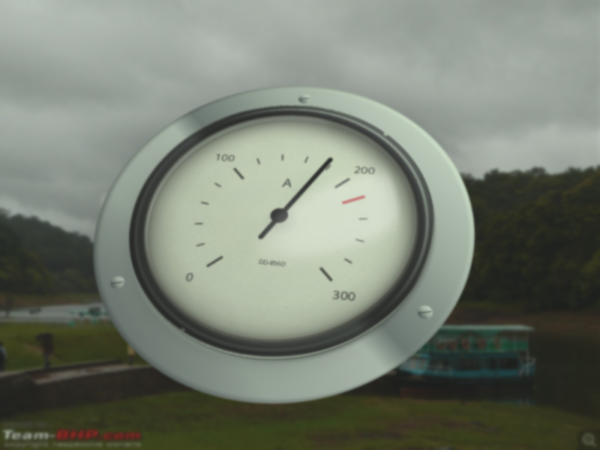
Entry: 180 A
